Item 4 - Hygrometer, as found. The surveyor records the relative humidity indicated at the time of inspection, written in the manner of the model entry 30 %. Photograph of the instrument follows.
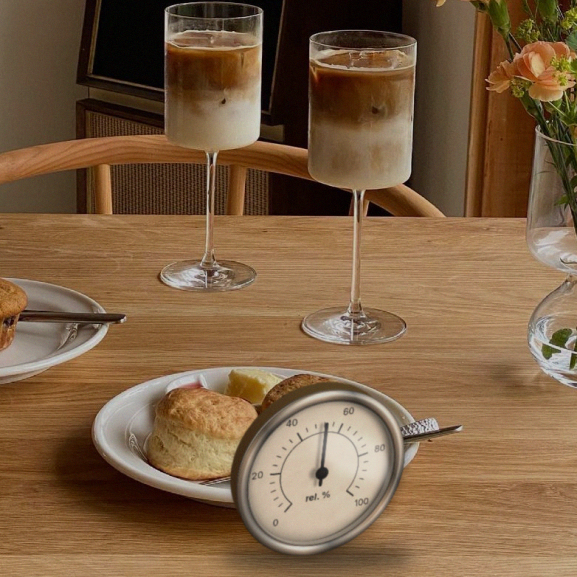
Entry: 52 %
